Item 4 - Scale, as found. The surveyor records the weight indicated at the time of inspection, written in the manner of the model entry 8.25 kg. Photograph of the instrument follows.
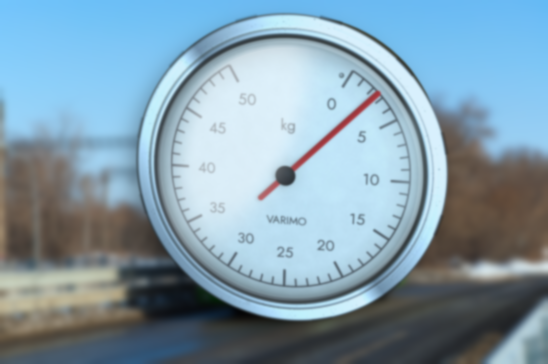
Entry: 2.5 kg
